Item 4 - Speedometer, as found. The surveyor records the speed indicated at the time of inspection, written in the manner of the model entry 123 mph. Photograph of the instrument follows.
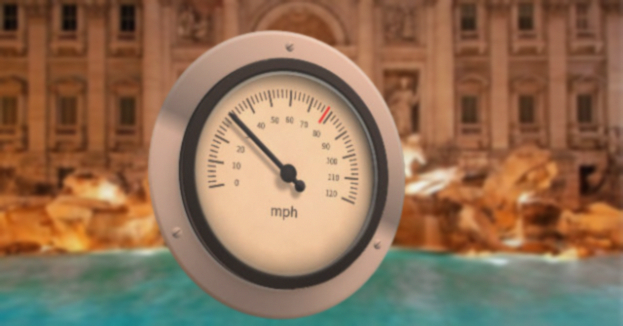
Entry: 30 mph
